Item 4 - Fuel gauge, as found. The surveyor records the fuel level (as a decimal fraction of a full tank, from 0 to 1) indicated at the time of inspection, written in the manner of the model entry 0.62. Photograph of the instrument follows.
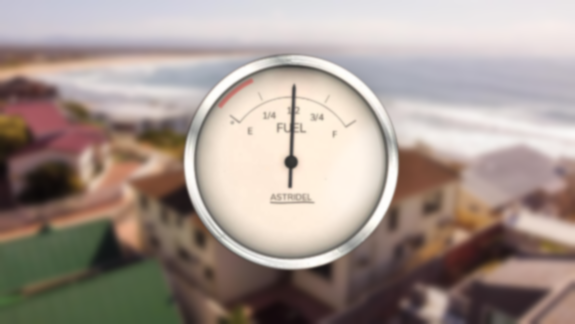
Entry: 0.5
